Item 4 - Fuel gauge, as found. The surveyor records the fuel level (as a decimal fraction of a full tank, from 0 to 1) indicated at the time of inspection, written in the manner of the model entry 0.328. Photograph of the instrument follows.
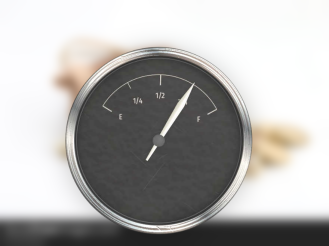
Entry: 0.75
